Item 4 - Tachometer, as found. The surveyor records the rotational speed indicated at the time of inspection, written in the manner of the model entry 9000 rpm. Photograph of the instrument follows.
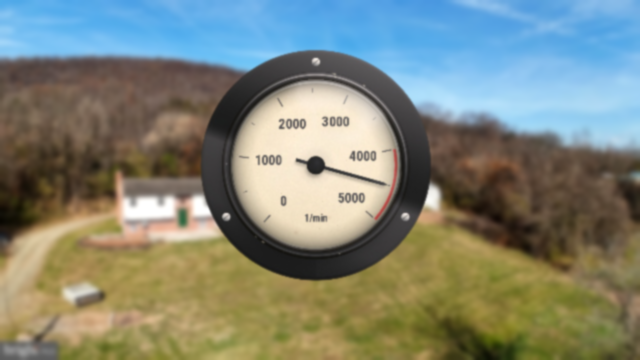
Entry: 4500 rpm
